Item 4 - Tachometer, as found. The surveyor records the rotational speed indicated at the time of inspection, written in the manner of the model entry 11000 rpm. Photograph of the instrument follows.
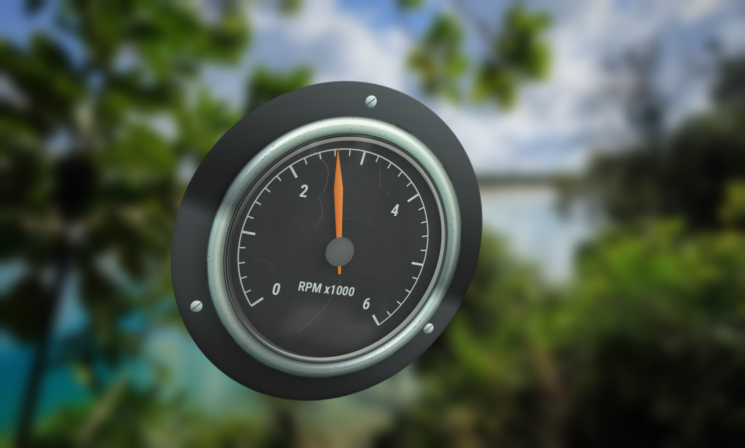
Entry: 2600 rpm
